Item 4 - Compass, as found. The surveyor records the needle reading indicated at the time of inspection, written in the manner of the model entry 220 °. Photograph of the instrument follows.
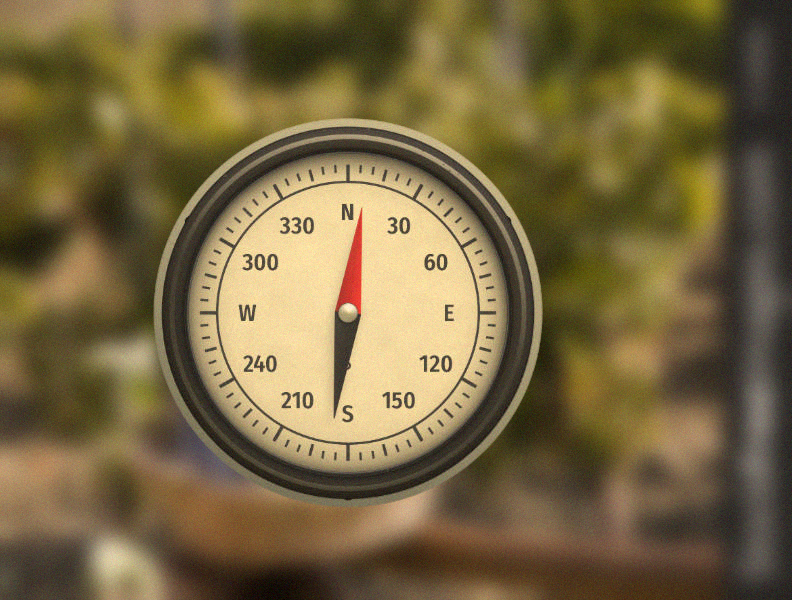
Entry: 7.5 °
